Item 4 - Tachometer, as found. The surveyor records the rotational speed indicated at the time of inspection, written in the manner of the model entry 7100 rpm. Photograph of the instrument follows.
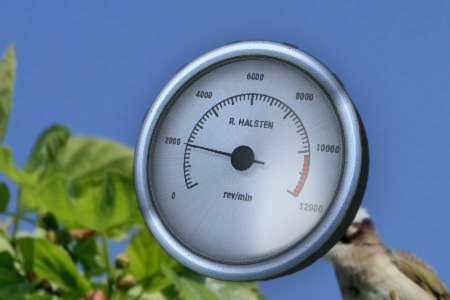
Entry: 2000 rpm
